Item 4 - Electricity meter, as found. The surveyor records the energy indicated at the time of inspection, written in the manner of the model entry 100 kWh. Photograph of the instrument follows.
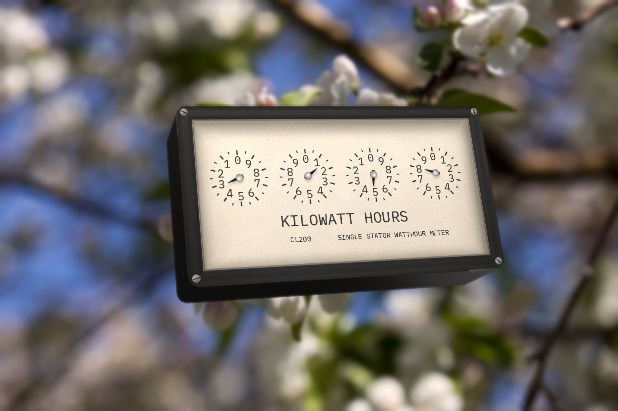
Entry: 3148 kWh
